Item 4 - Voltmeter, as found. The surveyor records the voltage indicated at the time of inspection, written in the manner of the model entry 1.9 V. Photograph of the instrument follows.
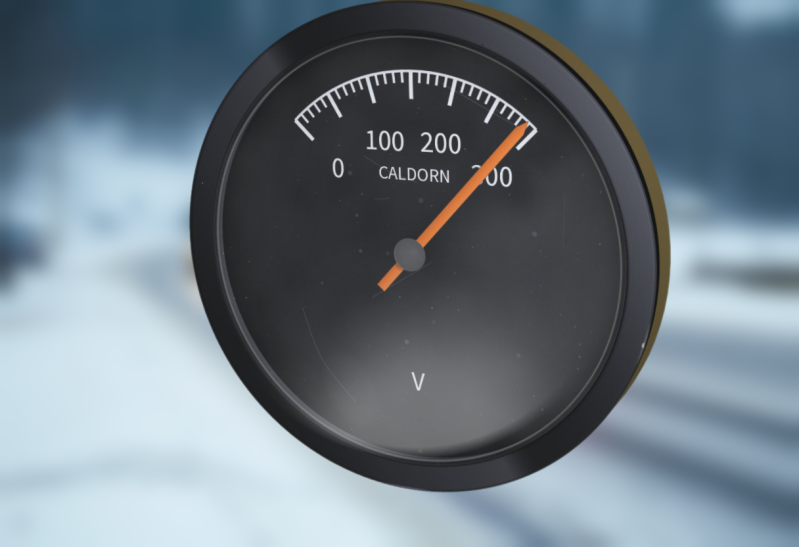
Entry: 290 V
